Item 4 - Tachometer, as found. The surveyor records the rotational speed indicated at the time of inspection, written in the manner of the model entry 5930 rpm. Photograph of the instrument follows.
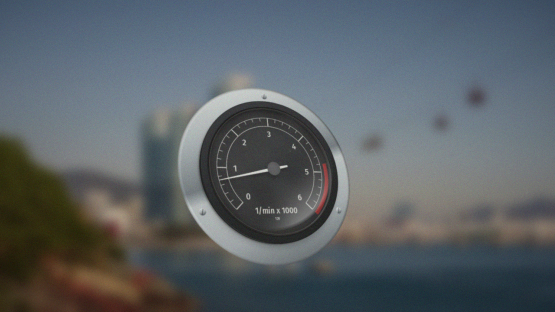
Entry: 700 rpm
